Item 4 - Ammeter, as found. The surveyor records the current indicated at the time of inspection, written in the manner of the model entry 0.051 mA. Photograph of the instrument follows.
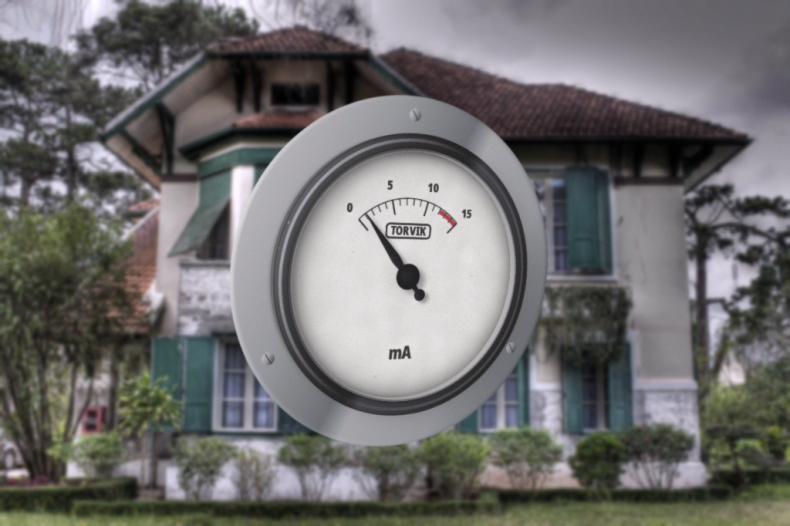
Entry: 1 mA
